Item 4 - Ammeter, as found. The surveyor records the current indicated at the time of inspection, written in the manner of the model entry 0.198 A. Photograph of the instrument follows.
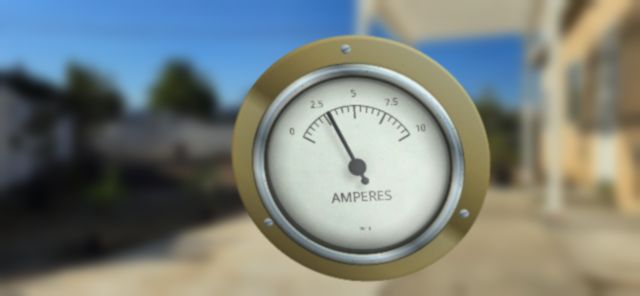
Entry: 3 A
